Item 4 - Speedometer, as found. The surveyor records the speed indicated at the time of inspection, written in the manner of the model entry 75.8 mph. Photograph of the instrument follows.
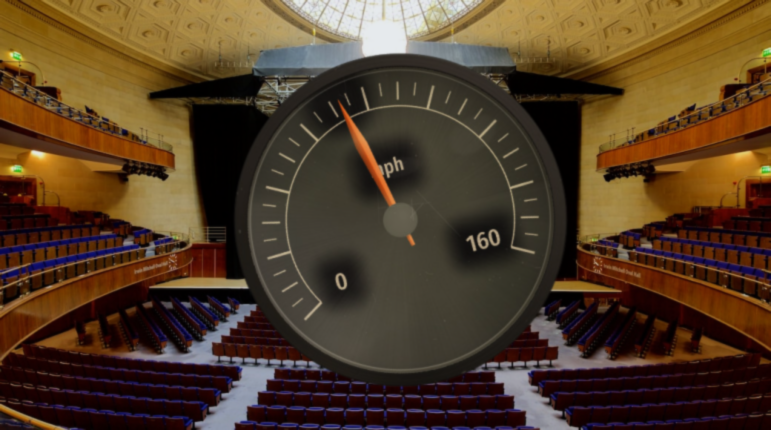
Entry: 72.5 mph
